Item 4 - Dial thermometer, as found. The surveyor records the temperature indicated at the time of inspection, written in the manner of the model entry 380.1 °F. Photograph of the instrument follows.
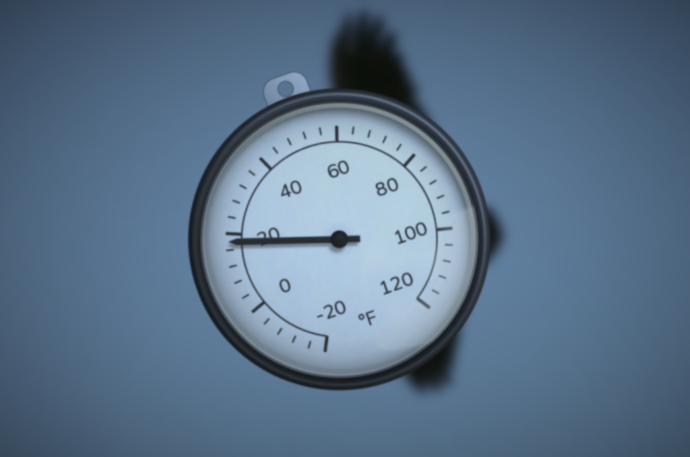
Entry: 18 °F
